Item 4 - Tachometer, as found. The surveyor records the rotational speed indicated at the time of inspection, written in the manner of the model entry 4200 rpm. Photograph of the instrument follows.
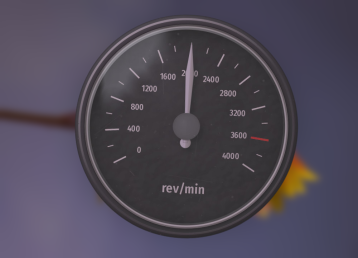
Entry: 2000 rpm
